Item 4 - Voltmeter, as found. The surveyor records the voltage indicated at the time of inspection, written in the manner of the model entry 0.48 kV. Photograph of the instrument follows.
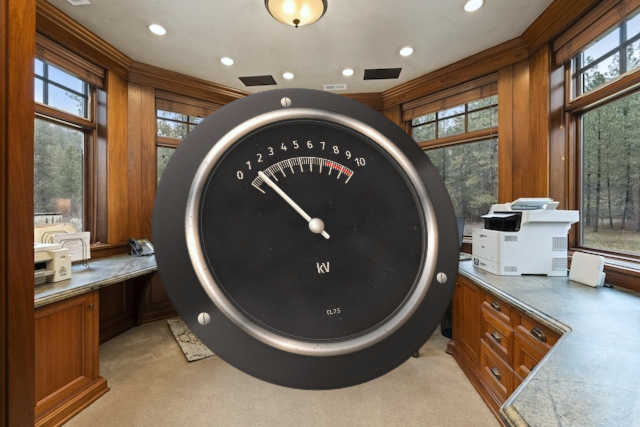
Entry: 1 kV
